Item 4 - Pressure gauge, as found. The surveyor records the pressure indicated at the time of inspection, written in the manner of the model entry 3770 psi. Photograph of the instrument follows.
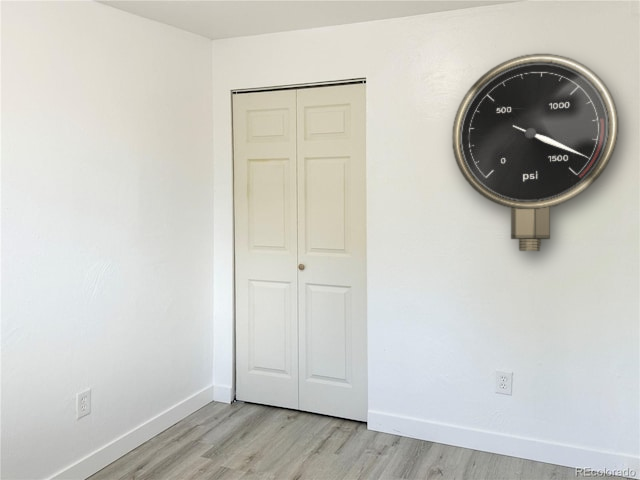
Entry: 1400 psi
